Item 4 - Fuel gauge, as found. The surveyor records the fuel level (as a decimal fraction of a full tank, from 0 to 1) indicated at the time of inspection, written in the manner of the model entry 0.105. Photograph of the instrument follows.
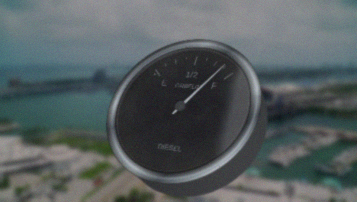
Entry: 0.875
